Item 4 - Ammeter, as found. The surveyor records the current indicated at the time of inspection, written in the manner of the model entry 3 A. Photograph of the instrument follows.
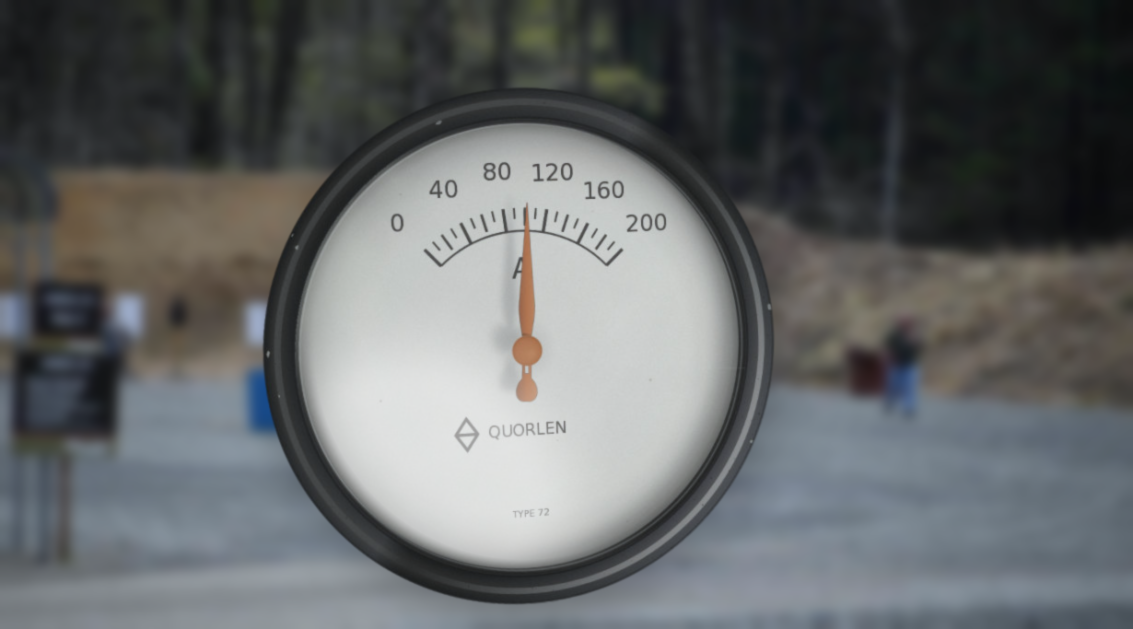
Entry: 100 A
